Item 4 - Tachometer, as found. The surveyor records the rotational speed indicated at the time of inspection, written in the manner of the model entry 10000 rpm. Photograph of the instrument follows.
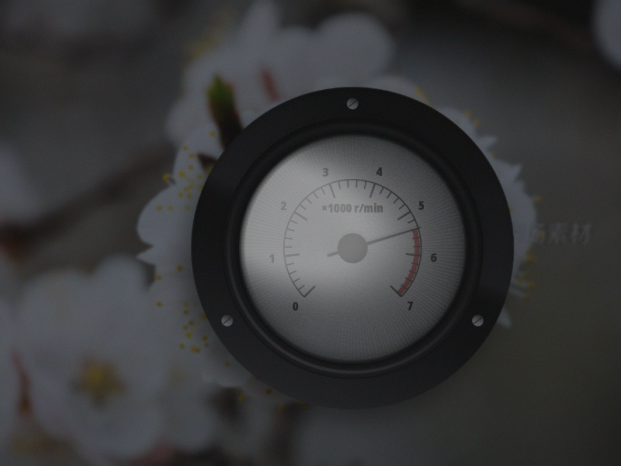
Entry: 5400 rpm
